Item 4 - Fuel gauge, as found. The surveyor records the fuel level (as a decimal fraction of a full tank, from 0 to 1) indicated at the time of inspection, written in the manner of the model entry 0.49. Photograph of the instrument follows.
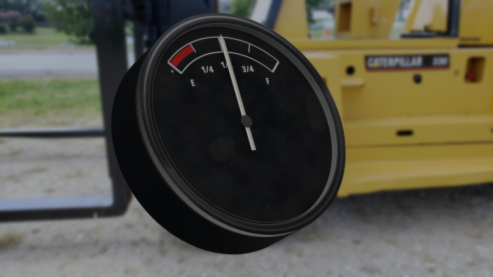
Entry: 0.5
